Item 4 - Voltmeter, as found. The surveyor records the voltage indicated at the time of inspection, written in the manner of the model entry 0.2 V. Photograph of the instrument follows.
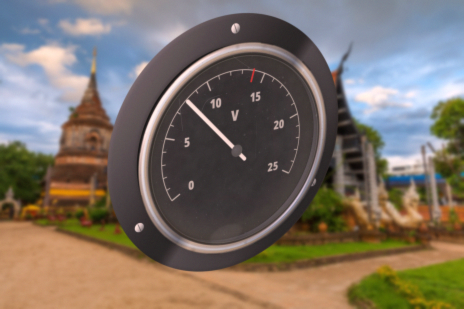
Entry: 8 V
